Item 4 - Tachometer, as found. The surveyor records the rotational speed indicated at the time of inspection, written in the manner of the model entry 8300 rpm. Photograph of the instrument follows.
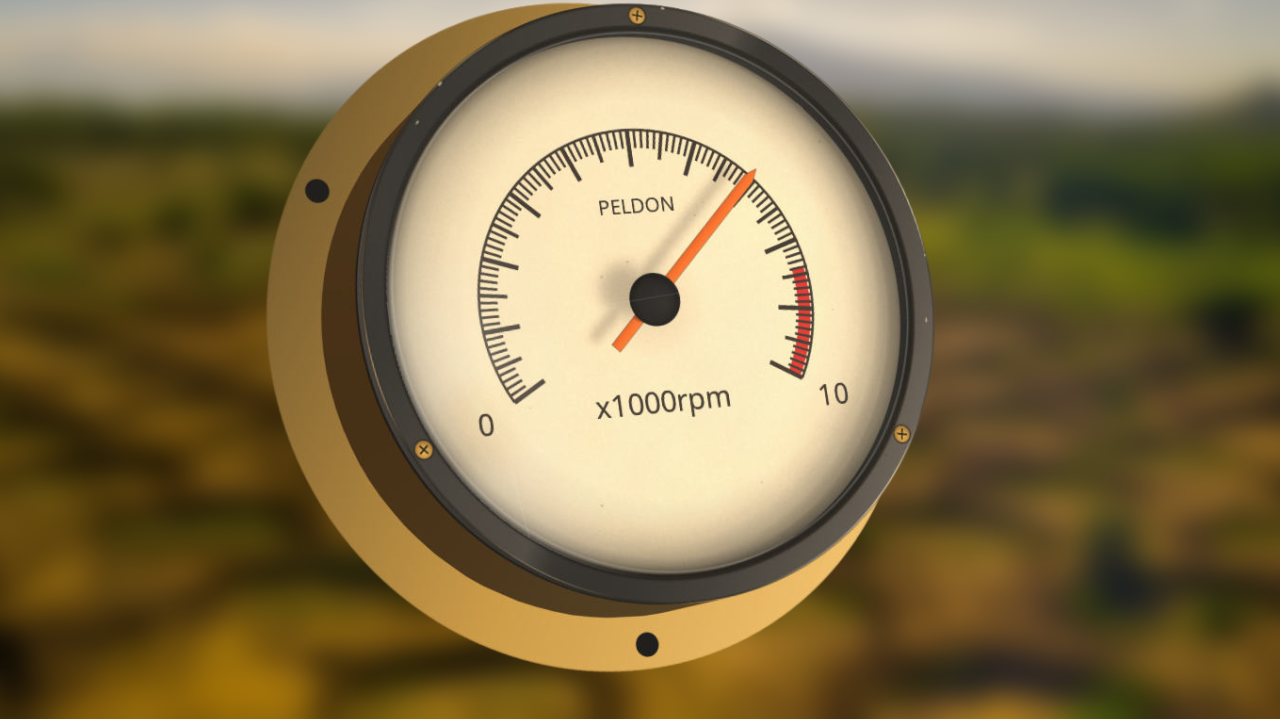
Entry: 6900 rpm
